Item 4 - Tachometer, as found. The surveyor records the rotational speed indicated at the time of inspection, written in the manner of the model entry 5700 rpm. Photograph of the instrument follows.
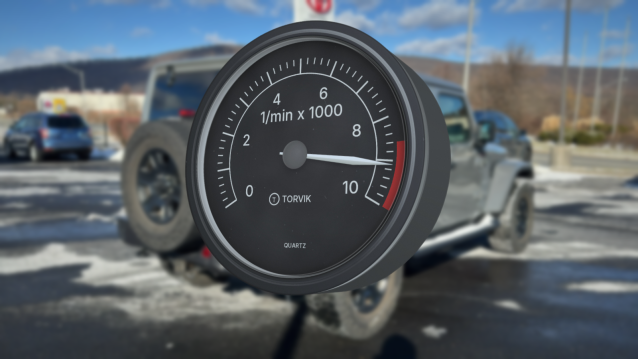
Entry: 9100 rpm
